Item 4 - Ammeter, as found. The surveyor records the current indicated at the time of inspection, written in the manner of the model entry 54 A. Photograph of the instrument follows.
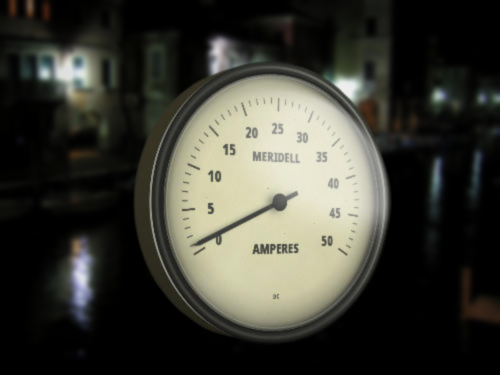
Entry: 1 A
